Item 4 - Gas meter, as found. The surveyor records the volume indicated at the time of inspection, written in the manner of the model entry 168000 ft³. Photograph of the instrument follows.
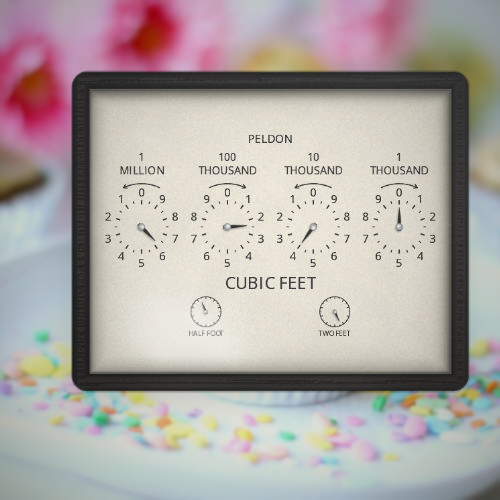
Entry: 624000 ft³
